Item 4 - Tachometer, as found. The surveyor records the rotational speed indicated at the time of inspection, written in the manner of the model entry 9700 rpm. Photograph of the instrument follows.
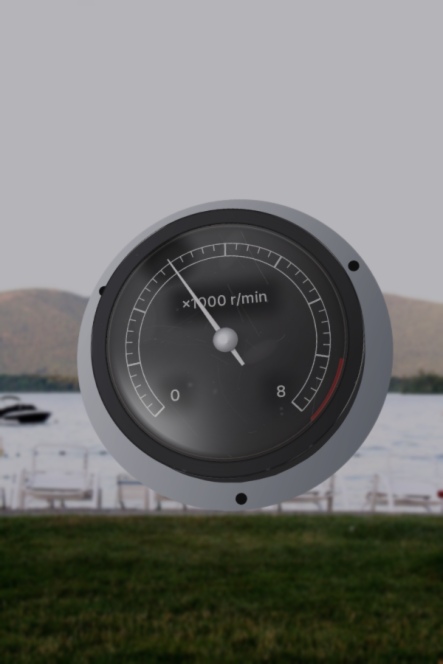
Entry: 3000 rpm
